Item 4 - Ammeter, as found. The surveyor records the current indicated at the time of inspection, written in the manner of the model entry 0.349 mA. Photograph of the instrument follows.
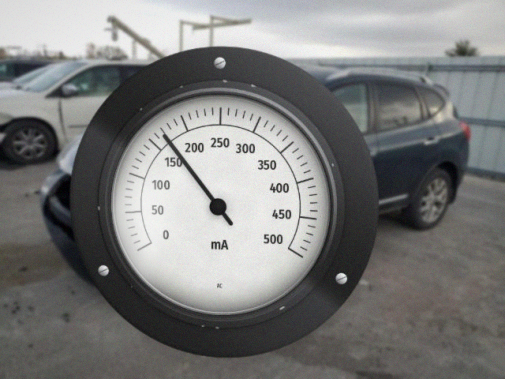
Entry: 170 mA
